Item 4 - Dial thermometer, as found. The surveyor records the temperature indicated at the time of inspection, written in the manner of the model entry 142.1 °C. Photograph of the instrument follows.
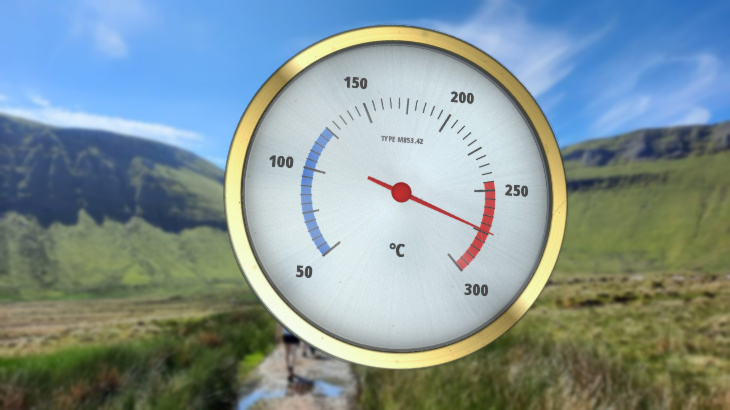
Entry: 275 °C
